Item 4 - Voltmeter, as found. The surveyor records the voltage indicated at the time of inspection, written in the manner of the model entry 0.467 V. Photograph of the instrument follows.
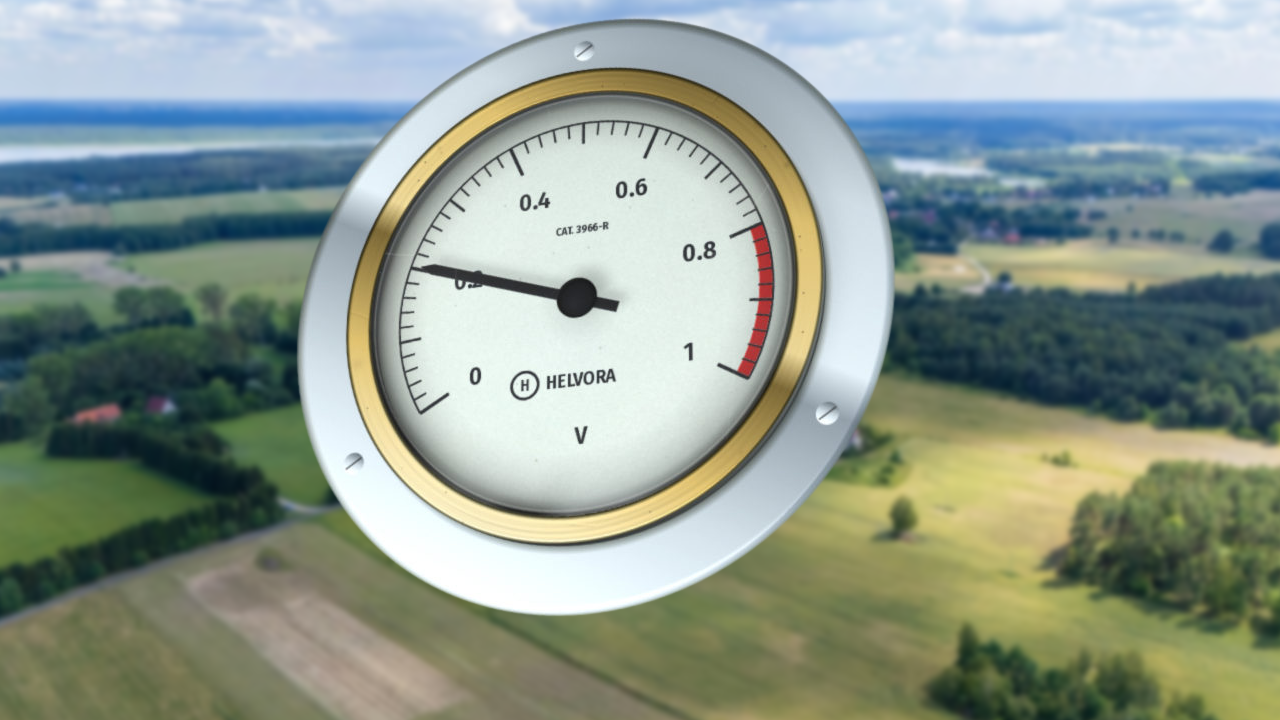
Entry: 0.2 V
